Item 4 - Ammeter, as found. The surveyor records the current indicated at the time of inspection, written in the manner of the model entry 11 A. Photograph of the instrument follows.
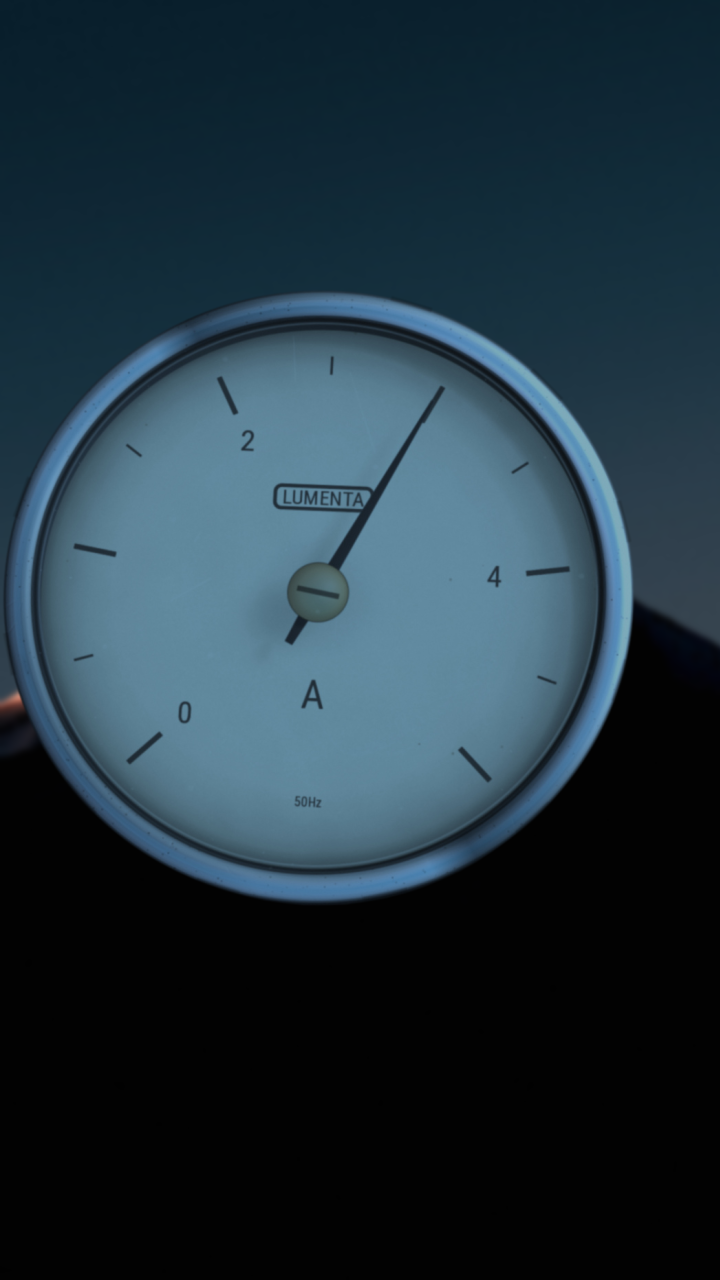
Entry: 3 A
